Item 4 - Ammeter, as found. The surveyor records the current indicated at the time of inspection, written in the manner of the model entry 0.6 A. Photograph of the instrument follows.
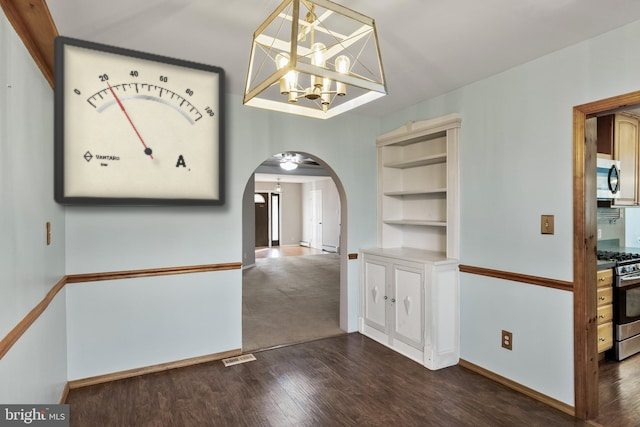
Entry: 20 A
